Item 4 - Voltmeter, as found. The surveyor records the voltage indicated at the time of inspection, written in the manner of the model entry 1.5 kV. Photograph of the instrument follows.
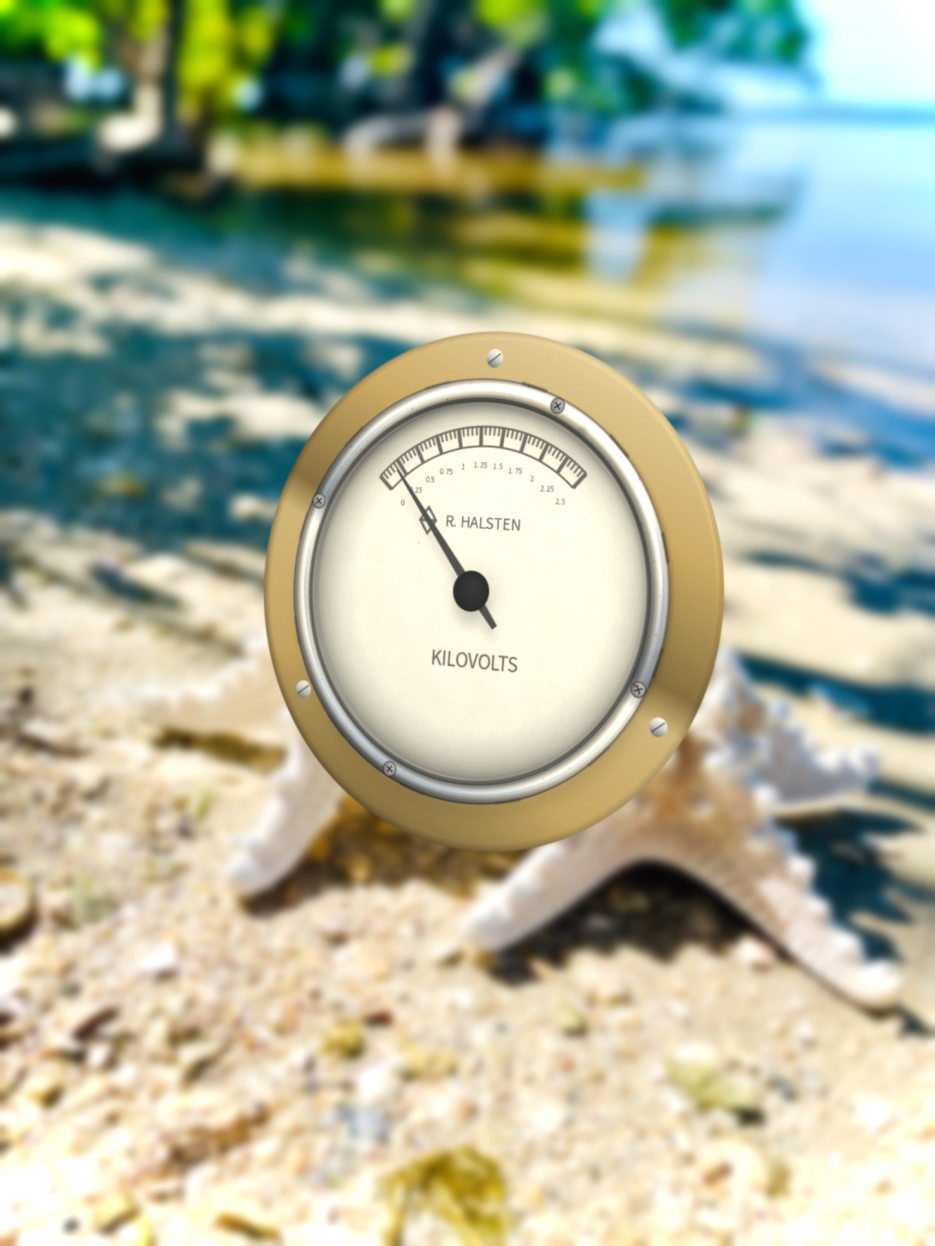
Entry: 0.25 kV
